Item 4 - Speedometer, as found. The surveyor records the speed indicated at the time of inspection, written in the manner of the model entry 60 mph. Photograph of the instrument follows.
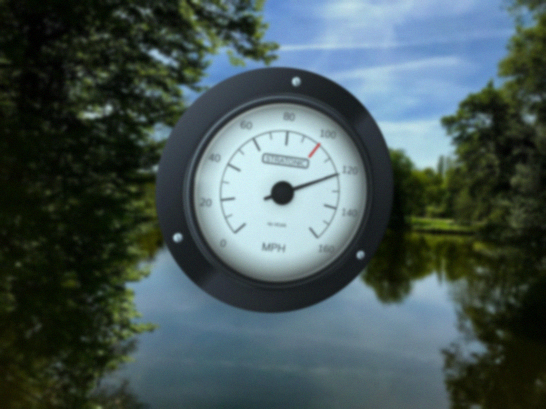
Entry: 120 mph
